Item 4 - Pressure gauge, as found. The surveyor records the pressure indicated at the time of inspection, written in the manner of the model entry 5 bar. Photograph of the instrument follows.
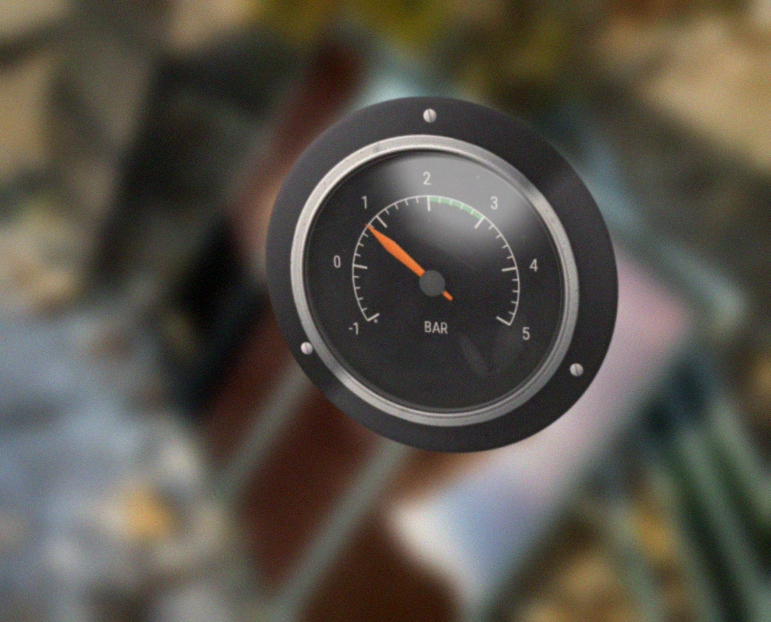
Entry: 0.8 bar
